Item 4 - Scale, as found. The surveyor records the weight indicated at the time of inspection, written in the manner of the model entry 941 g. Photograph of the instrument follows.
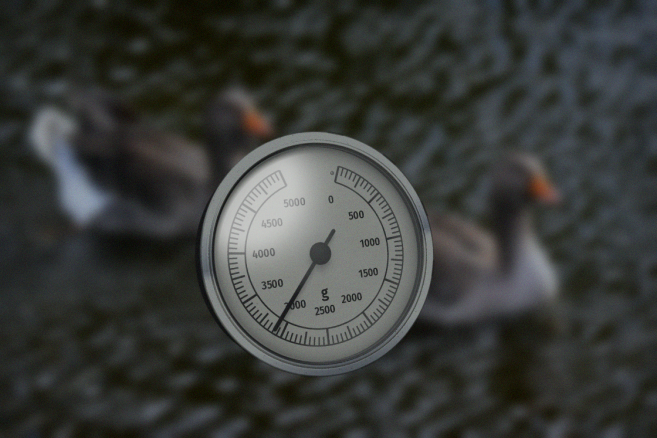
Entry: 3100 g
